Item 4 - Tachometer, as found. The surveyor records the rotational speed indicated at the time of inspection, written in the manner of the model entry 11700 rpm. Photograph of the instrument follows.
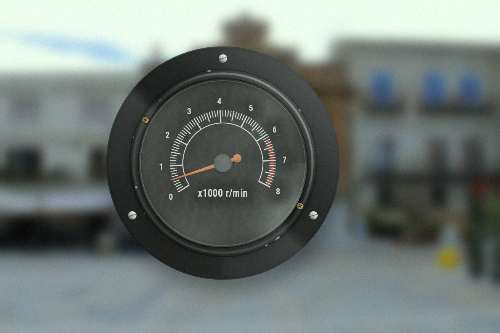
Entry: 500 rpm
